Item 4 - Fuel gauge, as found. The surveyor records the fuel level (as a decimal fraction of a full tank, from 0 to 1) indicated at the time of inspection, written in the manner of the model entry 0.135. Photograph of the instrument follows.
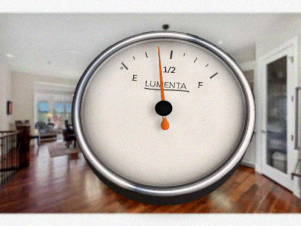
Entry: 0.375
